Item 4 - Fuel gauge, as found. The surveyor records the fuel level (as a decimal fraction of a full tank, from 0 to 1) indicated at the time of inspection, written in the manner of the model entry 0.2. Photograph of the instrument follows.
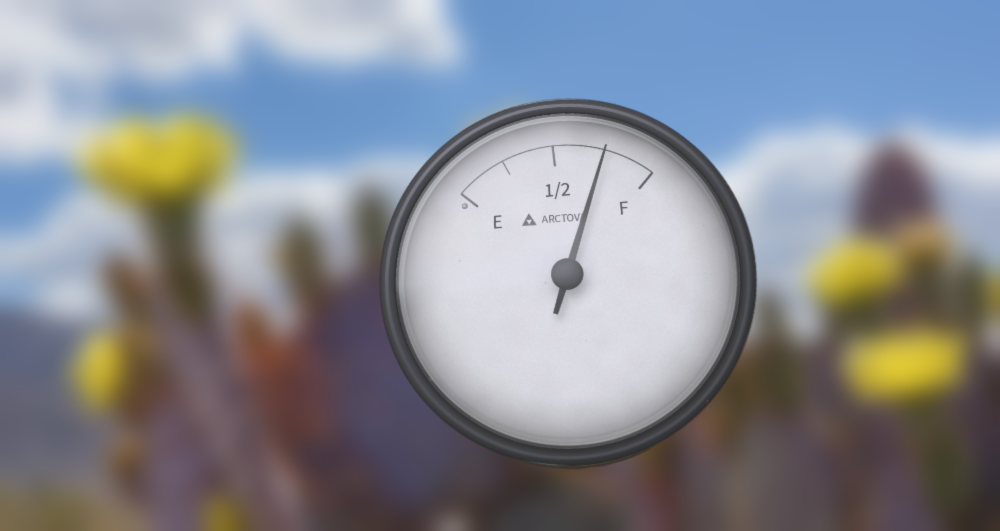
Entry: 0.75
